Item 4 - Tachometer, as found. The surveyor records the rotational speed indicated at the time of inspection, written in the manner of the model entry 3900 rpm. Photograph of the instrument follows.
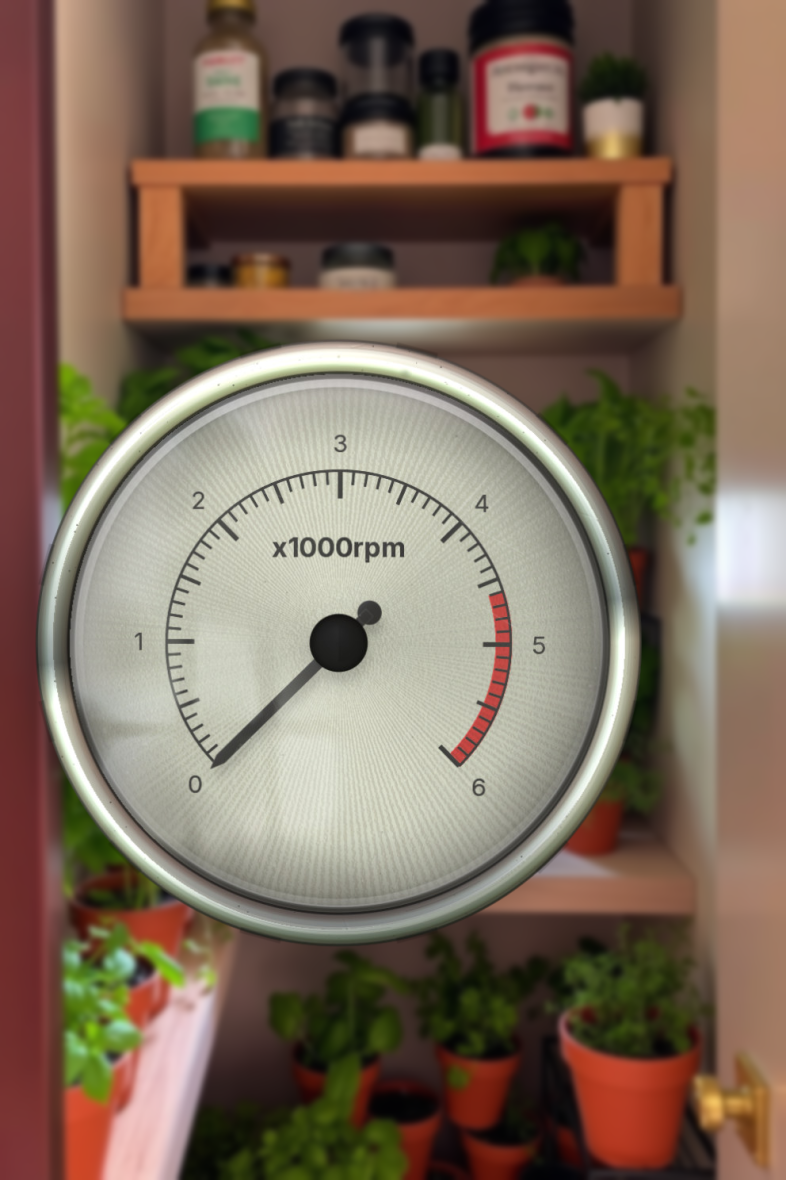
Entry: 0 rpm
